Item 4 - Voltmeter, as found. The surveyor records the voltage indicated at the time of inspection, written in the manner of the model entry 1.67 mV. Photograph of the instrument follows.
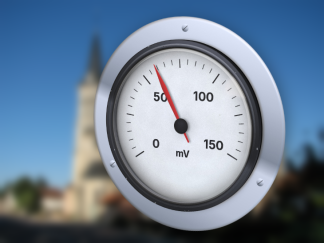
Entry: 60 mV
